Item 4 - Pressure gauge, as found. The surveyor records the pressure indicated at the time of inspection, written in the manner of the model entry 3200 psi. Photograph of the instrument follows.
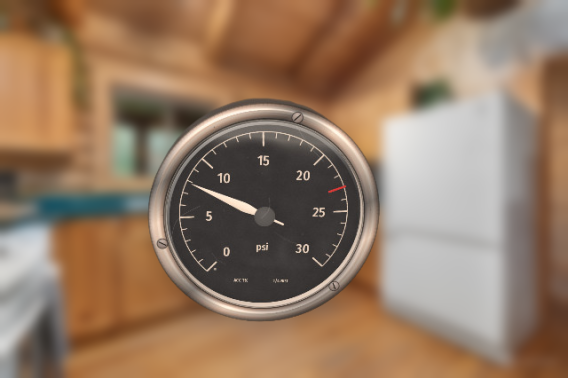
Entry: 8 psi
